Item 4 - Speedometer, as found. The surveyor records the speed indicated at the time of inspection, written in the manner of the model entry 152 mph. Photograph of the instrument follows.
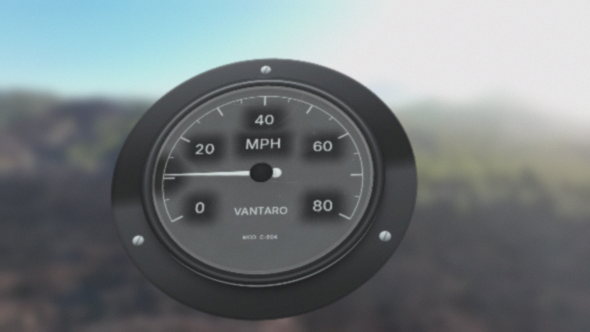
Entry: 10 mph
